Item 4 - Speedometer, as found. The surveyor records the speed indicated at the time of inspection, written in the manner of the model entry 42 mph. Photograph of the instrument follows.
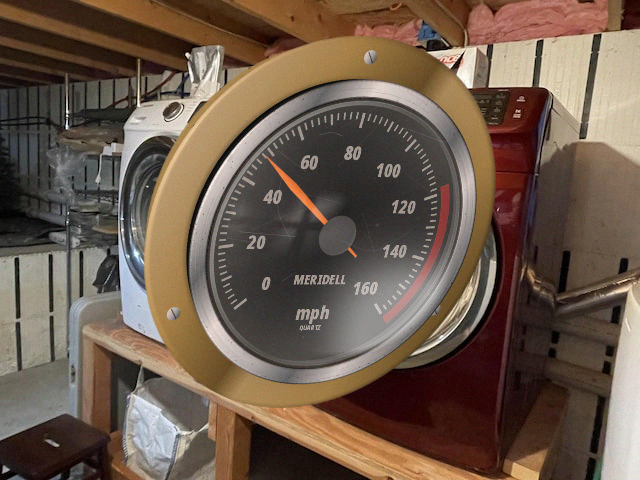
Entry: 48 mph
